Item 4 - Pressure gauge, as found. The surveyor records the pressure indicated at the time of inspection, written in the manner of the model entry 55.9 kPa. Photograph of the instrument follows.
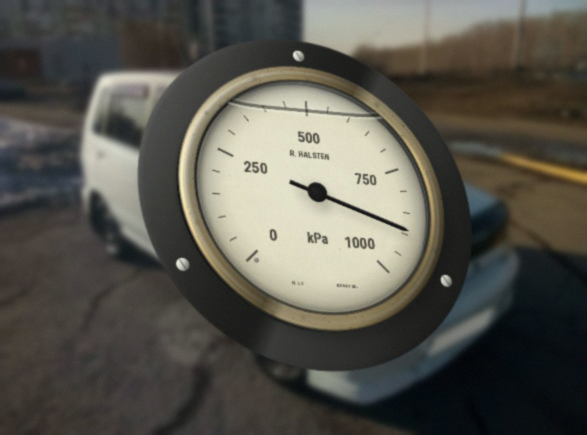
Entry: 900 kPa
